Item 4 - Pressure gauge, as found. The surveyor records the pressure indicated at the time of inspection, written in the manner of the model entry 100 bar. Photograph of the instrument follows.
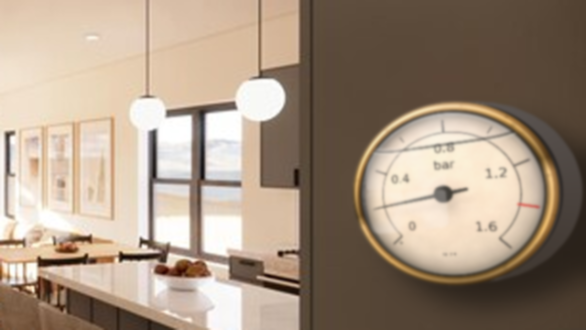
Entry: 0.2 bar
